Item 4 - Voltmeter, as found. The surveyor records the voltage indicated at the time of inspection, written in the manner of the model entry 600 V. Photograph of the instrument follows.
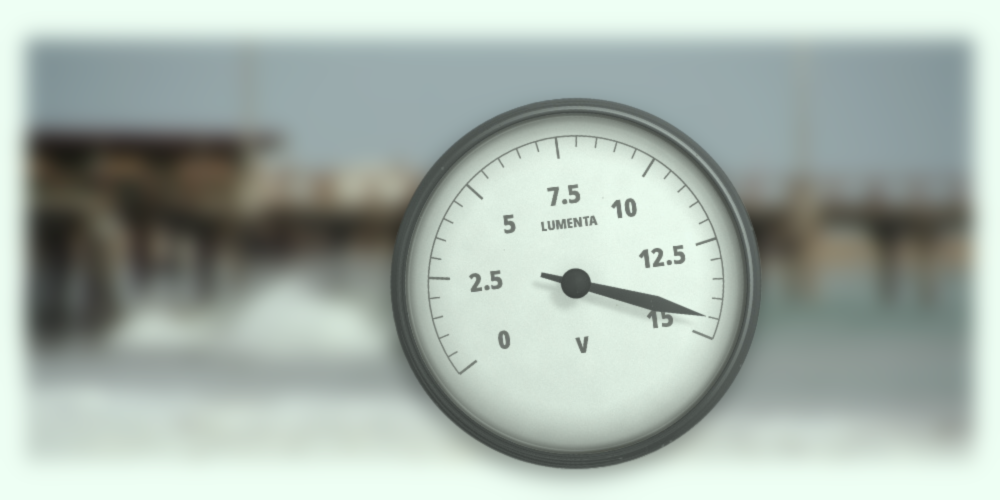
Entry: 14.5 V
